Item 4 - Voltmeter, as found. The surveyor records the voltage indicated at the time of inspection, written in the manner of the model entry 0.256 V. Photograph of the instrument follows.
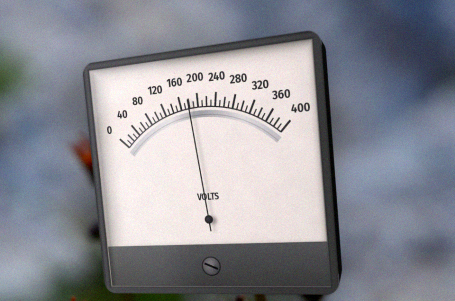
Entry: 180 V
